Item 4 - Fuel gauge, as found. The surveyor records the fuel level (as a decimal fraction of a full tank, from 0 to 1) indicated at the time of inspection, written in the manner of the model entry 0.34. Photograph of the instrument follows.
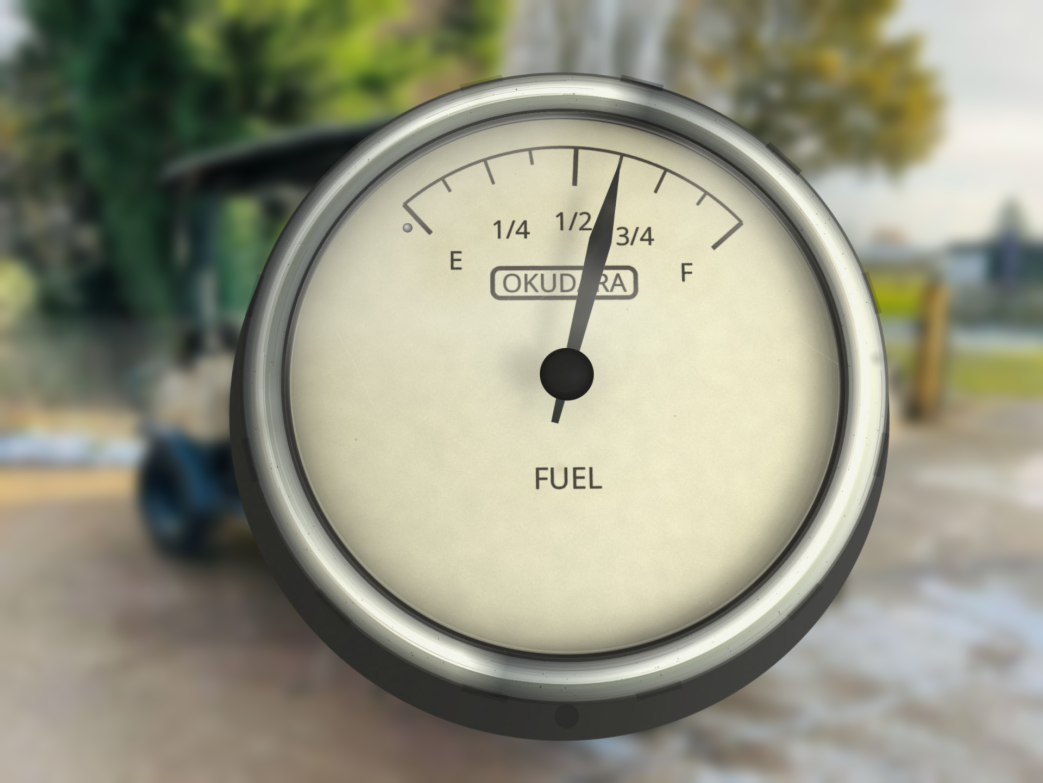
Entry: 0.625
